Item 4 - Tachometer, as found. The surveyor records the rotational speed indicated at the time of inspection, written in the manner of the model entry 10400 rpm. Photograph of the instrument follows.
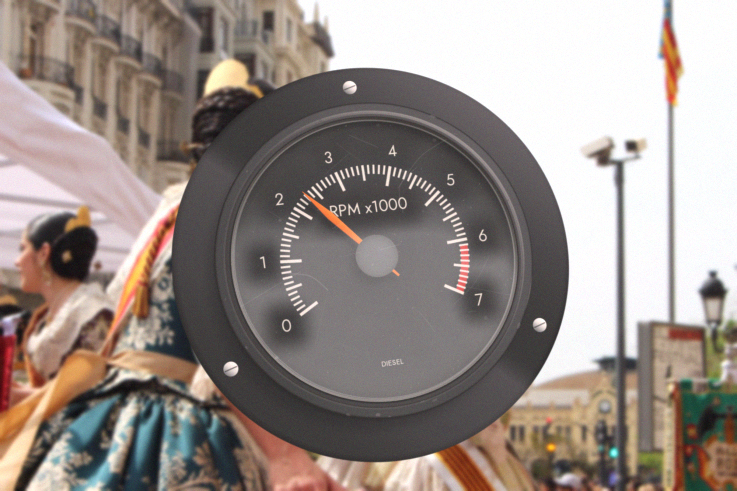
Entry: 2300 rpm
